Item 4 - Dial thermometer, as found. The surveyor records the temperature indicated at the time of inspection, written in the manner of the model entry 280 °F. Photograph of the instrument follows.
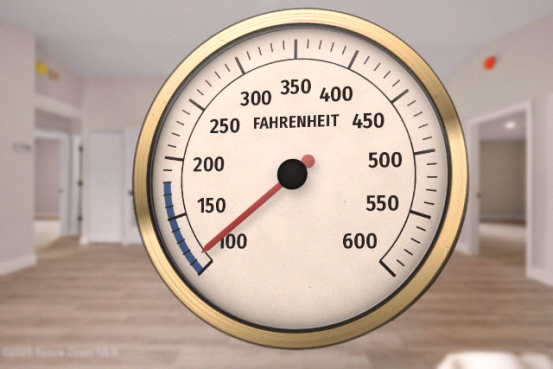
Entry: 110 °F
